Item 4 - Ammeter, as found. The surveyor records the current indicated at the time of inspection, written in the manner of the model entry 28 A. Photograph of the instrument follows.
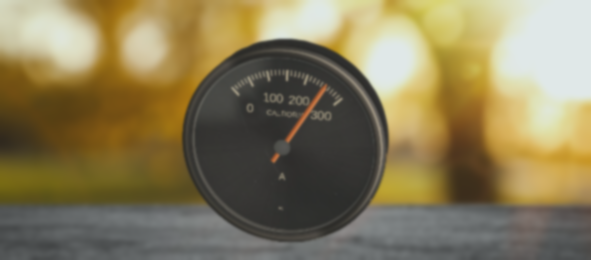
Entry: 250 A
